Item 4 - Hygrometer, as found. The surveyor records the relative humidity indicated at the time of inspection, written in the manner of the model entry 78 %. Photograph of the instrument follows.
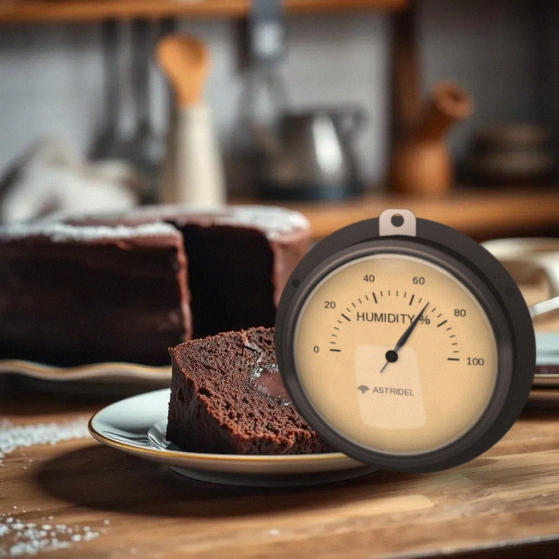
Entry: 68 %
